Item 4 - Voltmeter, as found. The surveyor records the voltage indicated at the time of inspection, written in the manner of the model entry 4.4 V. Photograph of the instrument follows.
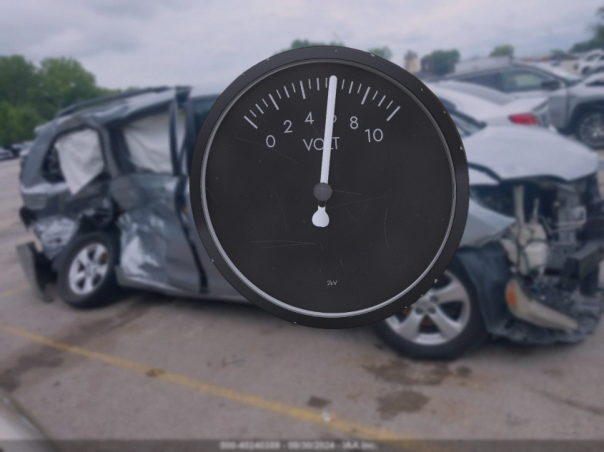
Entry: 6 V
